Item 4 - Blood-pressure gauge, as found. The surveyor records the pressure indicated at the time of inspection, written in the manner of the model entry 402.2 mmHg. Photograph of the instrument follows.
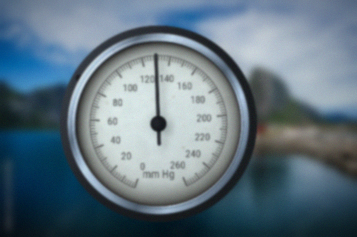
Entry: 130 mmHg
